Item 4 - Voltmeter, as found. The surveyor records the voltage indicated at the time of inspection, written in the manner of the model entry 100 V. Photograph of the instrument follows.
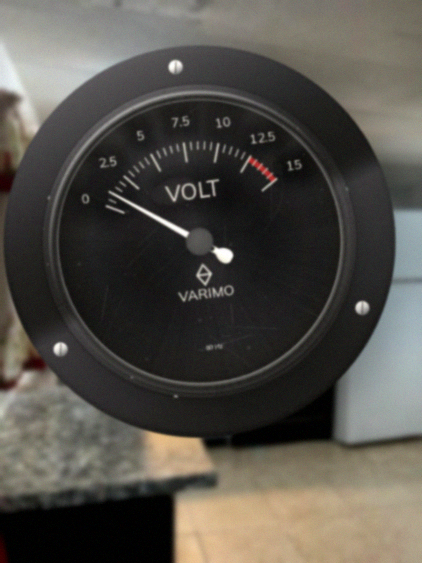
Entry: 1 V
